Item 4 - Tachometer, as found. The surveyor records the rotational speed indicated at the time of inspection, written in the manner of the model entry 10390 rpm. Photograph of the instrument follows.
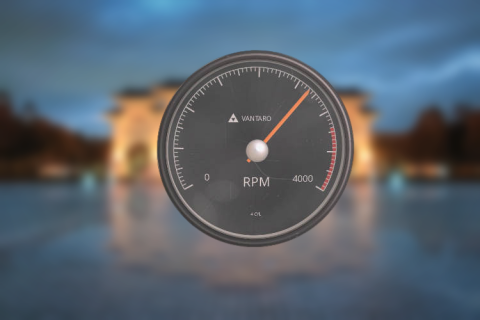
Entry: 2650 rpm
